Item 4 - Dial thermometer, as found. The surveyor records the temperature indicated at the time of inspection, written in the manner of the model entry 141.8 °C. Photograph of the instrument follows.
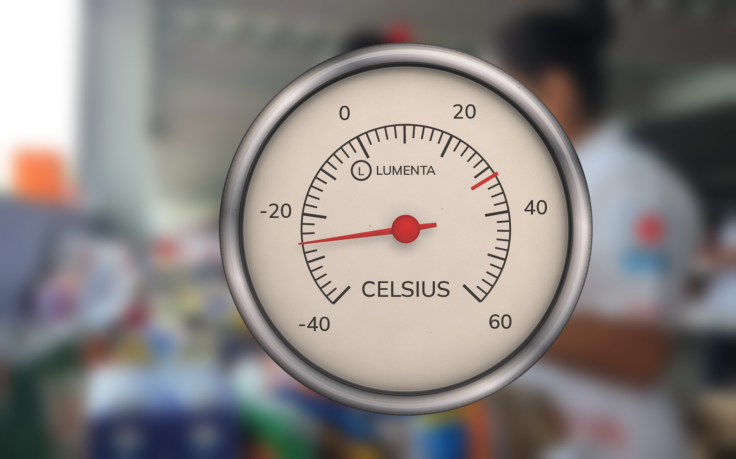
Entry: -26 °C
